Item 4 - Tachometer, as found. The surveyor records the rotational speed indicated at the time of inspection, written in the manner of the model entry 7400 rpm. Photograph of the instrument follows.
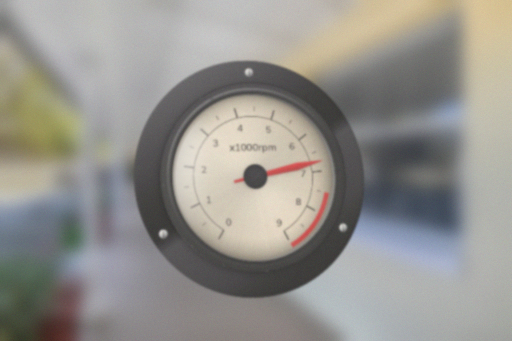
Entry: 6750 rpm
